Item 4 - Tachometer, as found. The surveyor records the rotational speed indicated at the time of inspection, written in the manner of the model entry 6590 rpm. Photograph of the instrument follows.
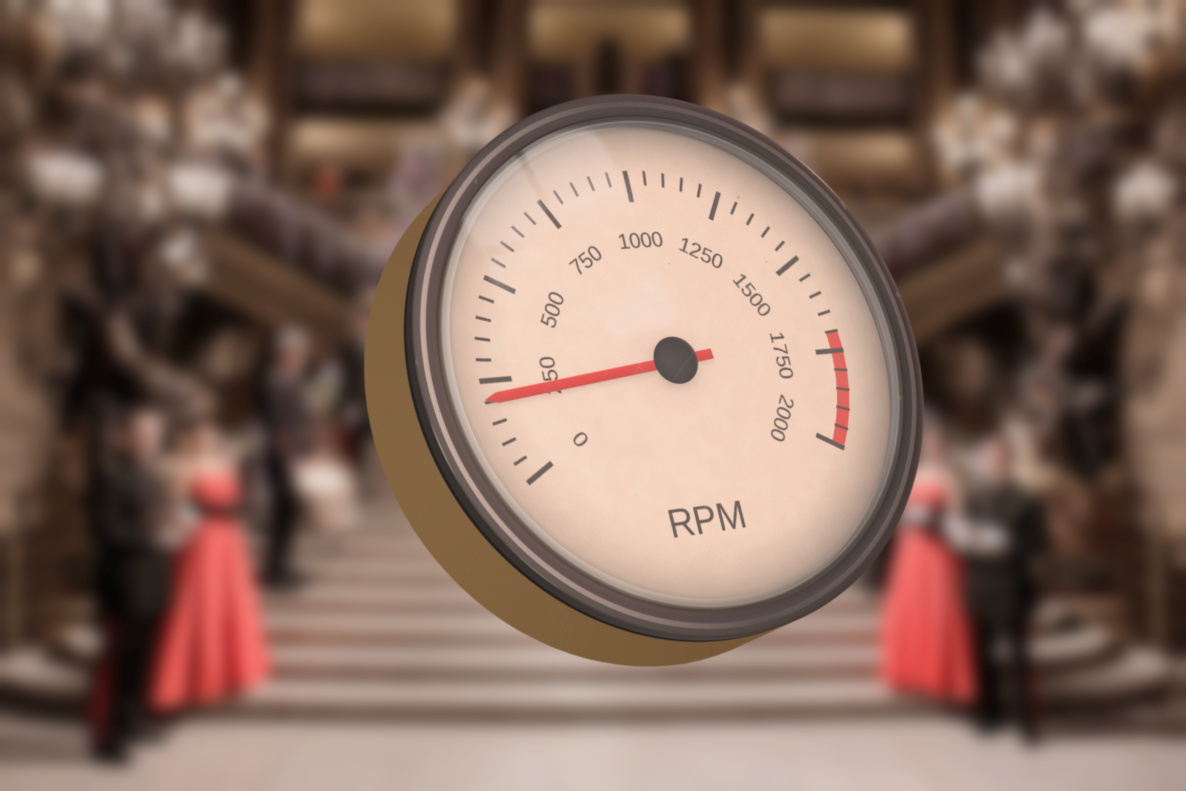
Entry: 200 rpm
